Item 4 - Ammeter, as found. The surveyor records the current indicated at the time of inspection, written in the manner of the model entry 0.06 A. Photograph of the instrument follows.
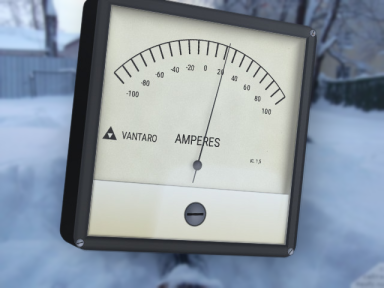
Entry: 20 A
